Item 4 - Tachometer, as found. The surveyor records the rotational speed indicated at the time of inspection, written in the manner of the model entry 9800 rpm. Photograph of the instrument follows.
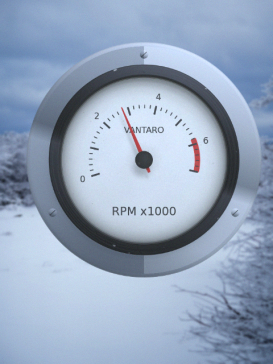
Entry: 2800 rpm
